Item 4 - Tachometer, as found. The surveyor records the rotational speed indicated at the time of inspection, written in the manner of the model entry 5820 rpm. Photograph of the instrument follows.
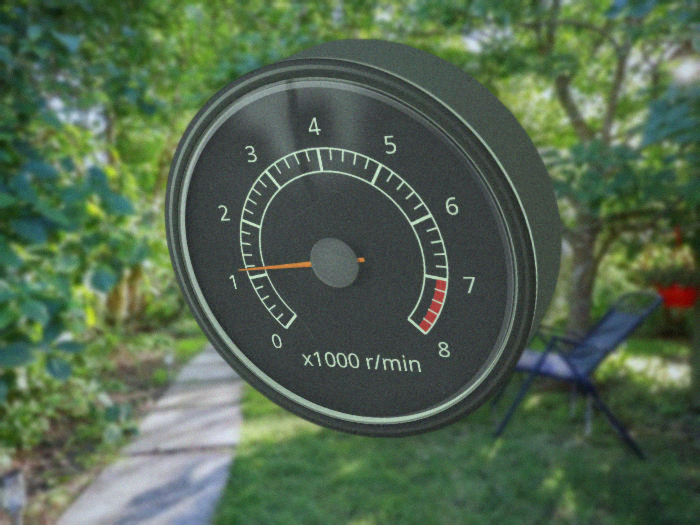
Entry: 1200 rpm
